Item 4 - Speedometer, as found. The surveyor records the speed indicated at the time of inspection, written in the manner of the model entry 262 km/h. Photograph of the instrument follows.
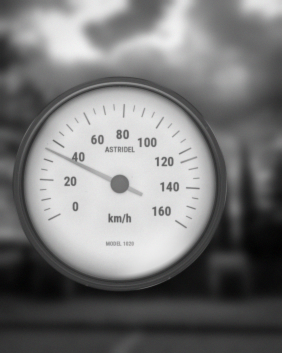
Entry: 35 km/h
